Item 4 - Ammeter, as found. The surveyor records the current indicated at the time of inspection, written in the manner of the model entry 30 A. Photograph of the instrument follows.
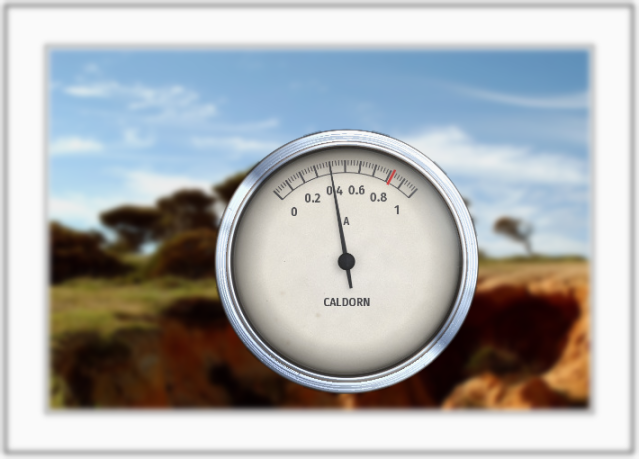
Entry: 0.4 A
